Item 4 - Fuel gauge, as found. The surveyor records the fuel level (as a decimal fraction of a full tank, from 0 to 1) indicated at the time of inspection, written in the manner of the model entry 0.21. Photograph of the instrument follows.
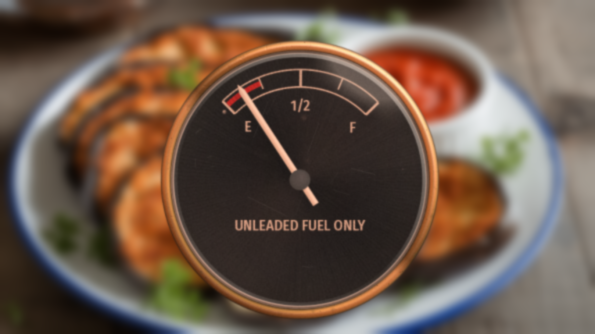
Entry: 0.125
